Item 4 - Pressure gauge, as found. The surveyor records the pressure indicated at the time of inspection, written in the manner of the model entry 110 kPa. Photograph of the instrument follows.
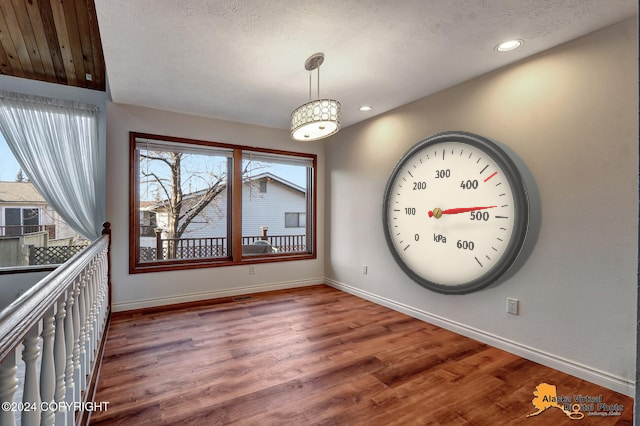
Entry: 480 kPa
